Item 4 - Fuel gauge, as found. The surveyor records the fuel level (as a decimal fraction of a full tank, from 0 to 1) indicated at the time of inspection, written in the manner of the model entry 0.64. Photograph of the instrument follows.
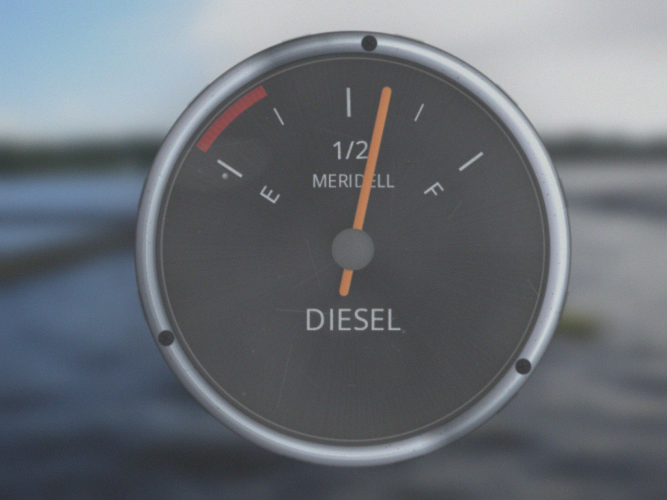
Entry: 0.625
